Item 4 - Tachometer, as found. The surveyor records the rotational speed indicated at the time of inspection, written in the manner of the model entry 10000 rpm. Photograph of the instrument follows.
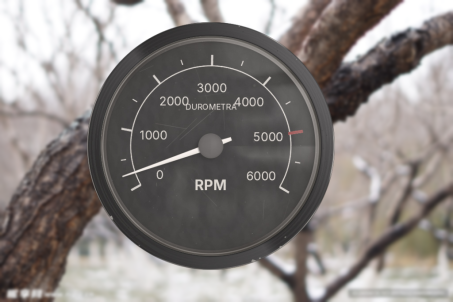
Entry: 250 rpm
